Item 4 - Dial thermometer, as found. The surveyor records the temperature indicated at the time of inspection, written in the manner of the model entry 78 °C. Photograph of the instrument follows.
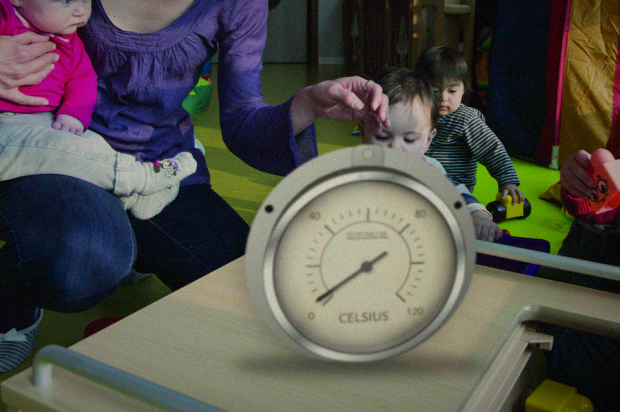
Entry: 4 °C
